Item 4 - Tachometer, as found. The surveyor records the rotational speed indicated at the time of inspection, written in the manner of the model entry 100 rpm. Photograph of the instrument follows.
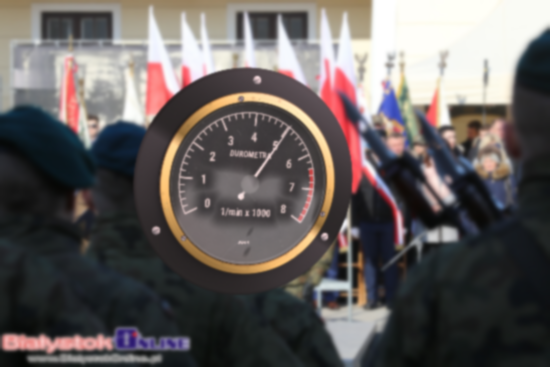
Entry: 5000 rpm
